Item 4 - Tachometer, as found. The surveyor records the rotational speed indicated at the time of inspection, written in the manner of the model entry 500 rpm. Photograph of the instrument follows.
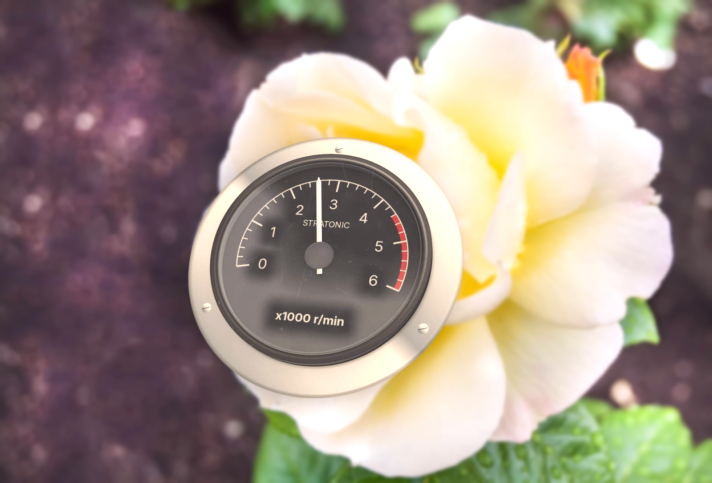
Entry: 2600 rpm
